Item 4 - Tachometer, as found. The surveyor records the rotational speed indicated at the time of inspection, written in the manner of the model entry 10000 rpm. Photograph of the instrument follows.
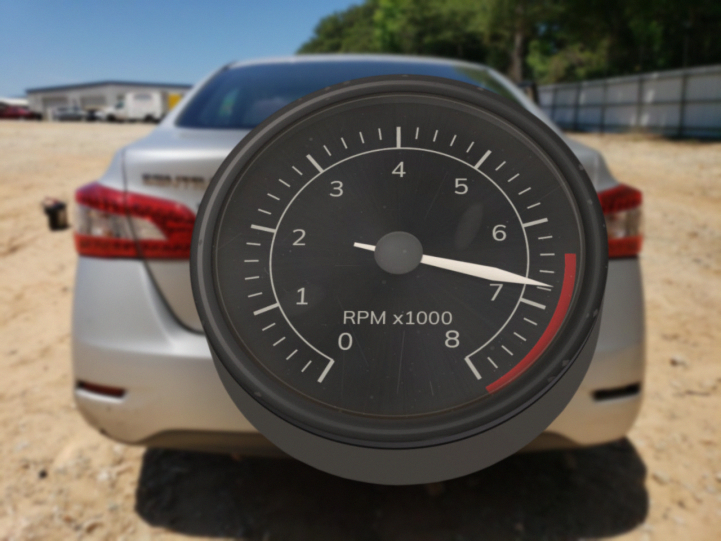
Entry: 6800 rpm
